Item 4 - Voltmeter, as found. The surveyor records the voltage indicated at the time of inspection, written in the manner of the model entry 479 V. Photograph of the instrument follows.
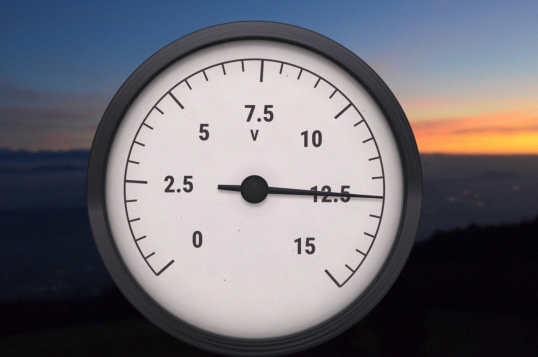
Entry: 12.5 V
